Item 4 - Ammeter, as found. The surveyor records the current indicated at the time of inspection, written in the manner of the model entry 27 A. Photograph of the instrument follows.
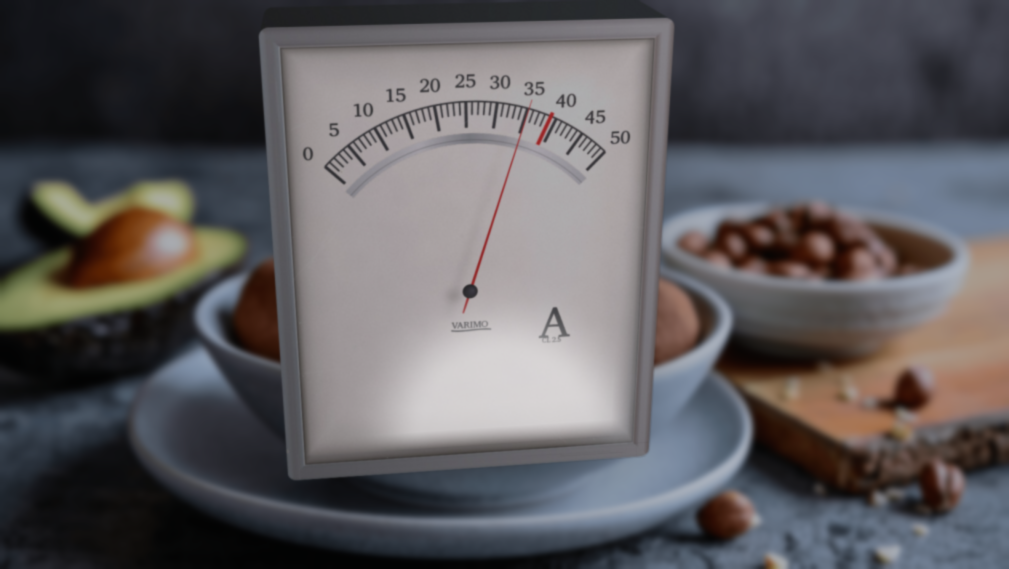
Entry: 35 A
